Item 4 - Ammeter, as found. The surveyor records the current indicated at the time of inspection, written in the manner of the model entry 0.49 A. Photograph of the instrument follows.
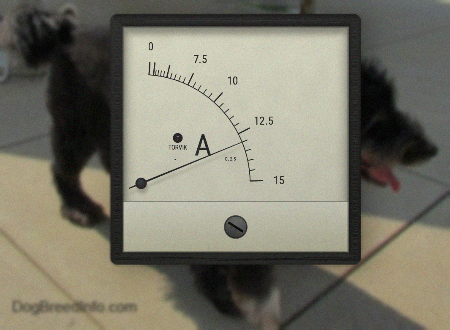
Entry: 13 A
